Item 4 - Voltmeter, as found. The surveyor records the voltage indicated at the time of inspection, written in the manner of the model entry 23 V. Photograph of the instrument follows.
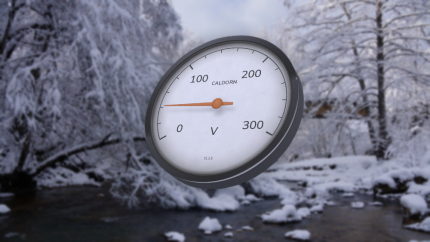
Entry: 40 V
